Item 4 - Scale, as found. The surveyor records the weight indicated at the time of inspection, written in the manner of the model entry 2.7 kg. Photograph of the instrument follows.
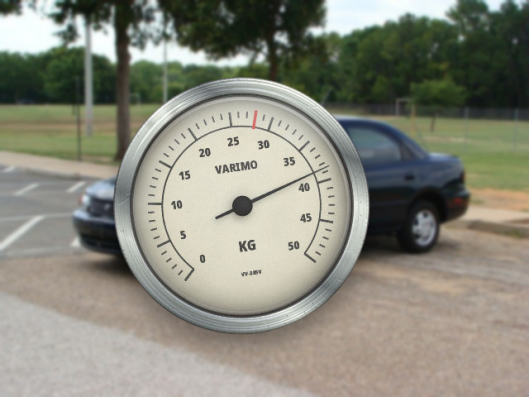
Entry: 38.5 kg
